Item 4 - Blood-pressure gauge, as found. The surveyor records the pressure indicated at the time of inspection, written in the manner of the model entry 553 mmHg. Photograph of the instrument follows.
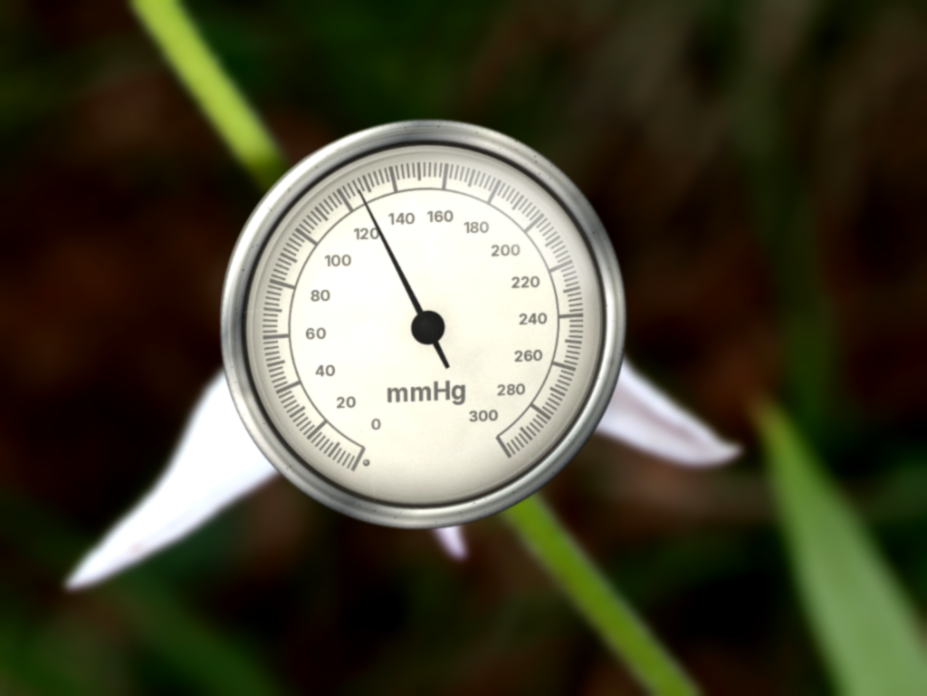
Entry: 126 mmHg
